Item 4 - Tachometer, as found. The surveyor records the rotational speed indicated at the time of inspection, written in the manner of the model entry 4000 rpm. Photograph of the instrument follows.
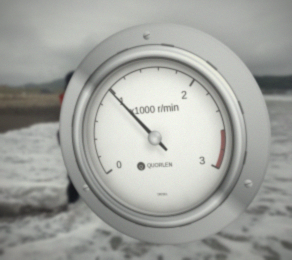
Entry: 1000 rpm
